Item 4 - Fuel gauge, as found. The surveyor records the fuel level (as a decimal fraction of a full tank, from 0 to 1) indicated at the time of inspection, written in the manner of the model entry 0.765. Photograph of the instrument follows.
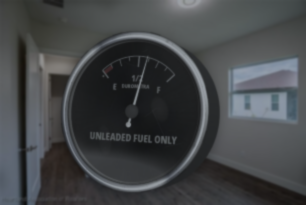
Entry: 0.625
